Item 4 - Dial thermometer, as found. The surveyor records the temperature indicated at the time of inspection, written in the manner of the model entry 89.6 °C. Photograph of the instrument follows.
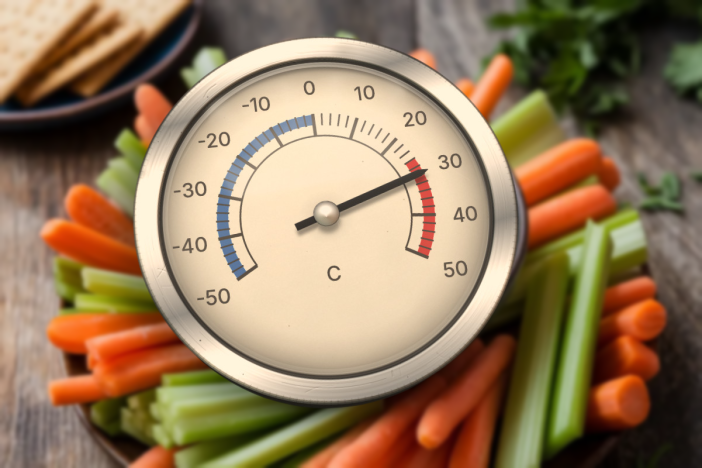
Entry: 30 °C
